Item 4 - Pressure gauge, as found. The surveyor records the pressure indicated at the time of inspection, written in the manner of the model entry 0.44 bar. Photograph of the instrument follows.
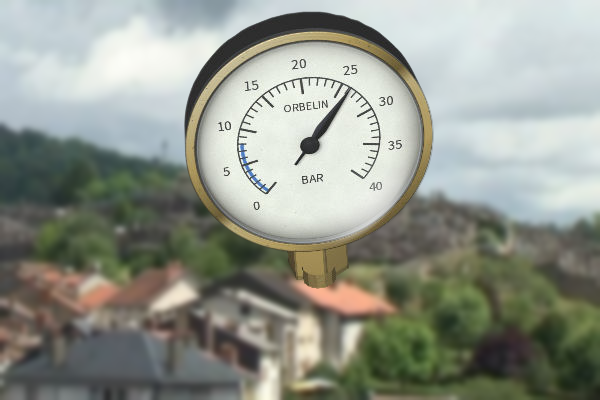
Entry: 26 bar
